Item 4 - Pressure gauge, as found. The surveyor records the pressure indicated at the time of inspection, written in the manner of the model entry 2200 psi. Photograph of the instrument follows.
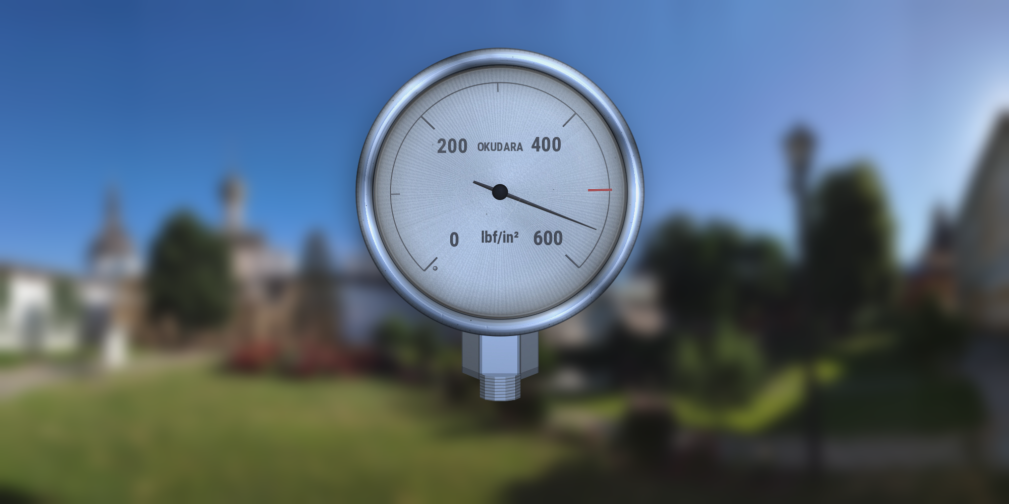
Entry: 550 psi
